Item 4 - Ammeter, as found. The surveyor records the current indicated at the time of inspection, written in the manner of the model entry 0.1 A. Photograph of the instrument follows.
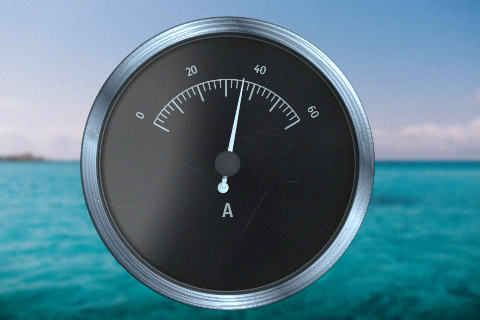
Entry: 36 A
